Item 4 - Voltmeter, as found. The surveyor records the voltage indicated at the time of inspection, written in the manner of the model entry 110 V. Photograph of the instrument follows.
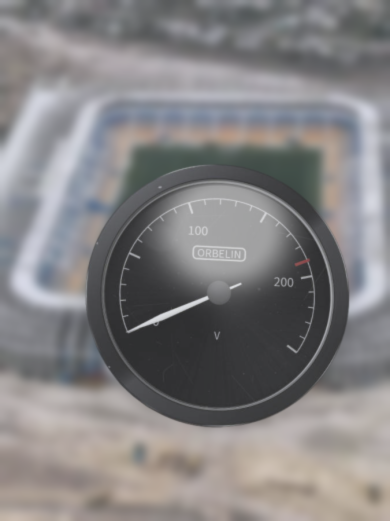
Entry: 0 V
